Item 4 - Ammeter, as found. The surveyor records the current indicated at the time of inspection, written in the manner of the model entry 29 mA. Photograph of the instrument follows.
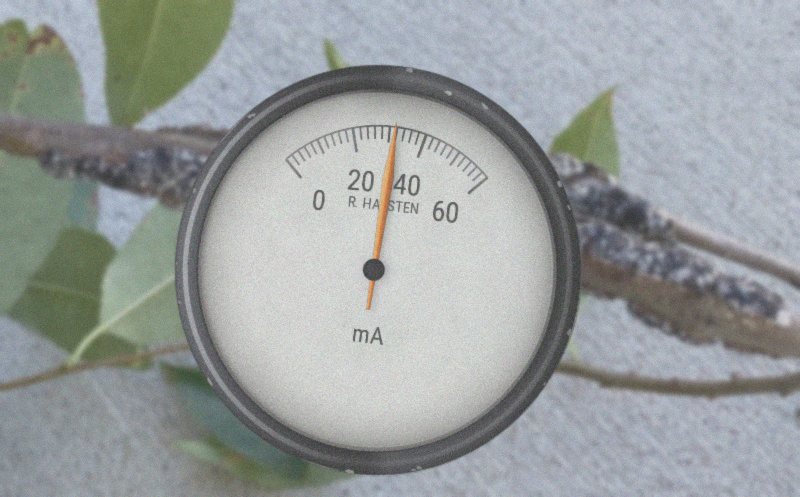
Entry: 32 mA
